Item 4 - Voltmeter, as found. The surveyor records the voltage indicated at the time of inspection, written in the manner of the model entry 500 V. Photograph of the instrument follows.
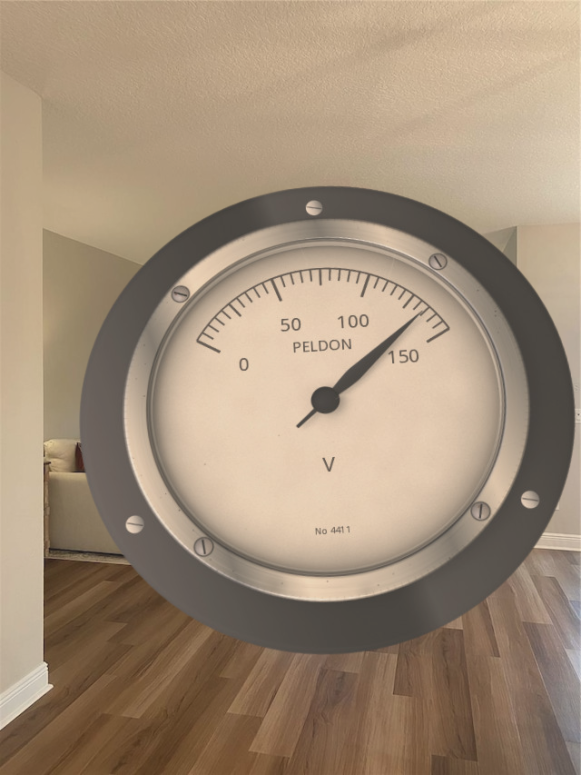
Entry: 135 V
